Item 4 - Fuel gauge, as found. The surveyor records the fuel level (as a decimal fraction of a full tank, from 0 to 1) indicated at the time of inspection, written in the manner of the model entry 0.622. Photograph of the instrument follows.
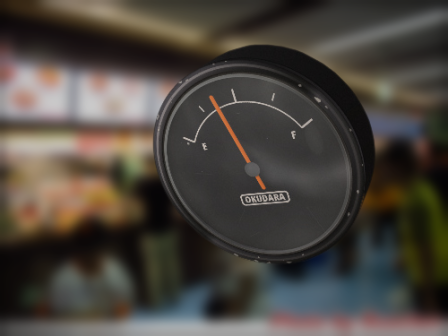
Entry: 0.375
